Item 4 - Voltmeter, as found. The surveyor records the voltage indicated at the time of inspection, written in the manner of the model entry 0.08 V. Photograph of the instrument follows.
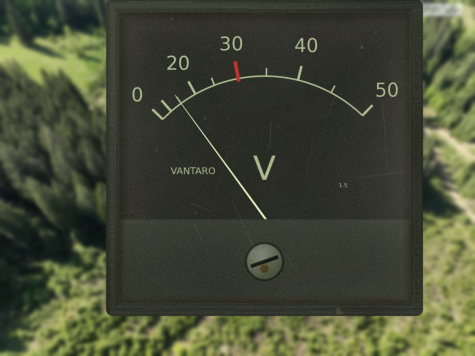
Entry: 15 V
